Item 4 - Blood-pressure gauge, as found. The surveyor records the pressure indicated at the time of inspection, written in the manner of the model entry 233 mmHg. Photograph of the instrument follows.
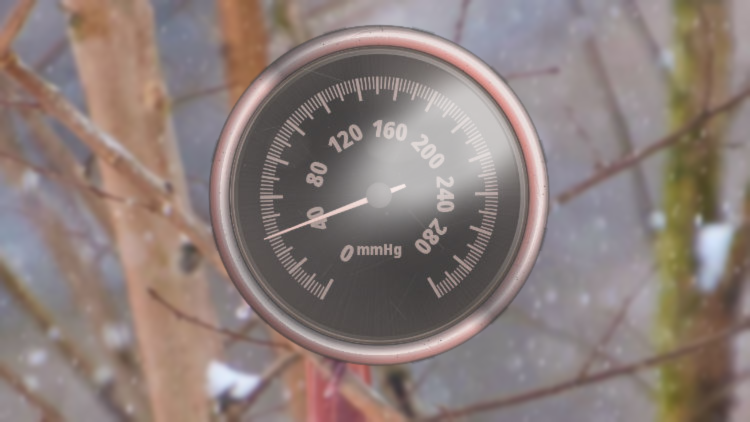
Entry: 40 mmHg
